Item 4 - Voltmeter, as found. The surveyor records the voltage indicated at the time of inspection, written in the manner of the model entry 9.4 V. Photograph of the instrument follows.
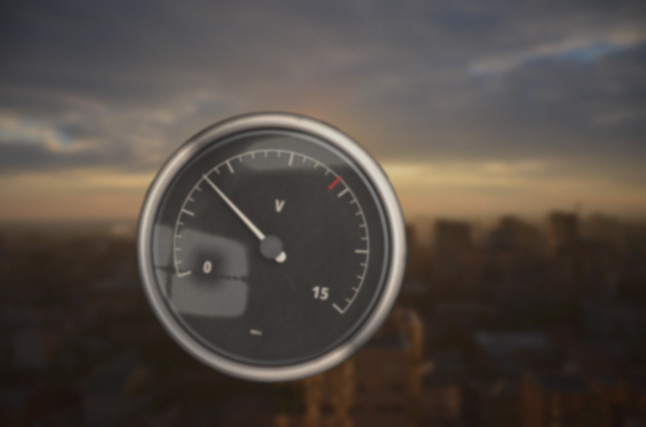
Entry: 4 V
